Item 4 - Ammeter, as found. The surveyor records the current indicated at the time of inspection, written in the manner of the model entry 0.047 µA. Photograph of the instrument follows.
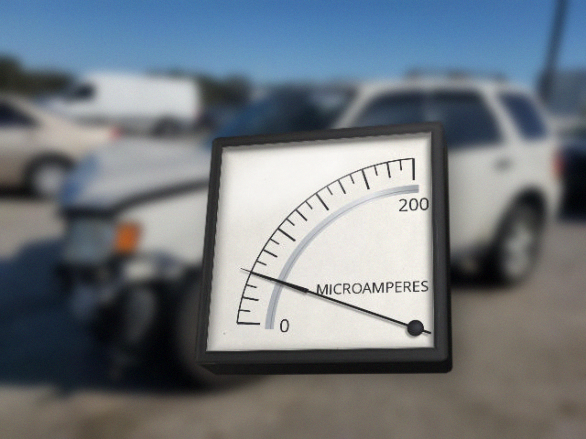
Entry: 40 µA
